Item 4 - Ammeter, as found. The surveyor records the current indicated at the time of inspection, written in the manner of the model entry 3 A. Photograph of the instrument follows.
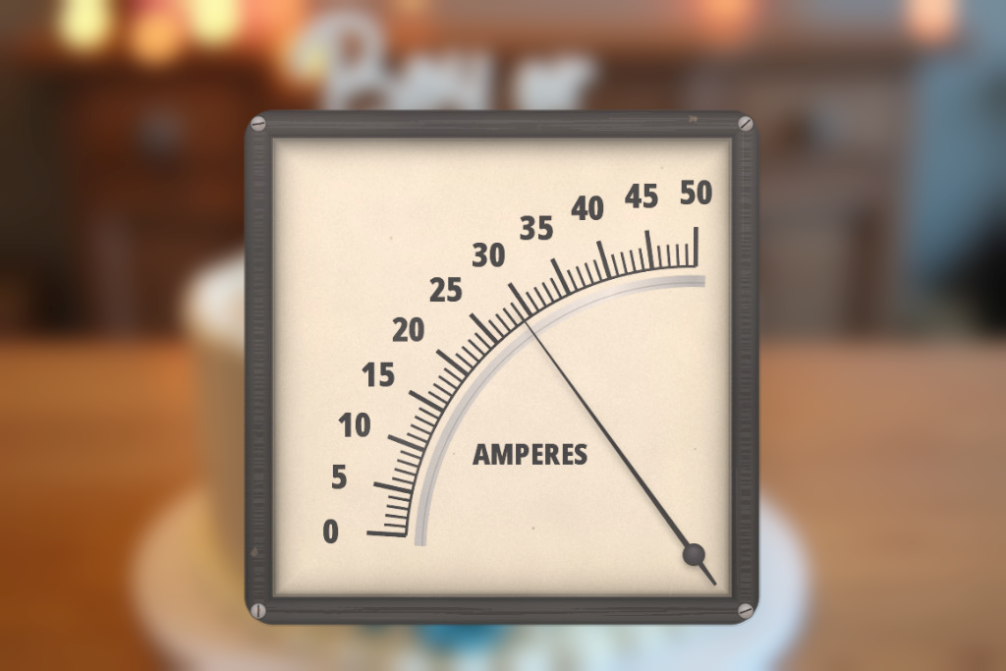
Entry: 29 A
